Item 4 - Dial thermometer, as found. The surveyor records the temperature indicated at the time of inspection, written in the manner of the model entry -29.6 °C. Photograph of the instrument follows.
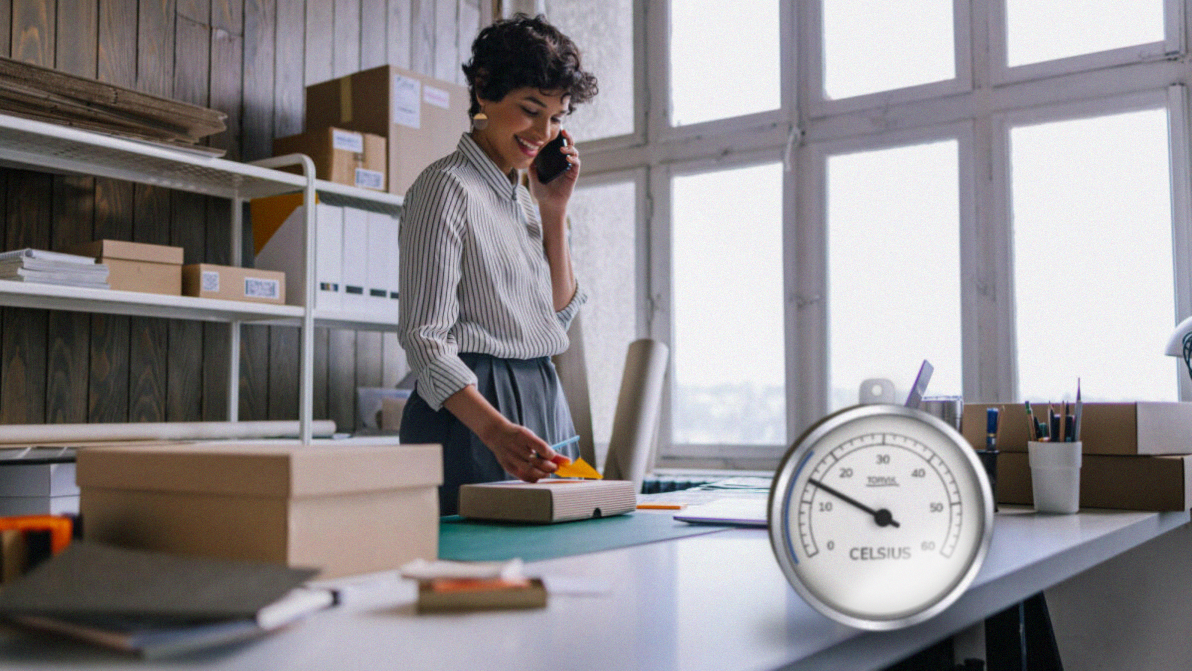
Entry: 14 °C
